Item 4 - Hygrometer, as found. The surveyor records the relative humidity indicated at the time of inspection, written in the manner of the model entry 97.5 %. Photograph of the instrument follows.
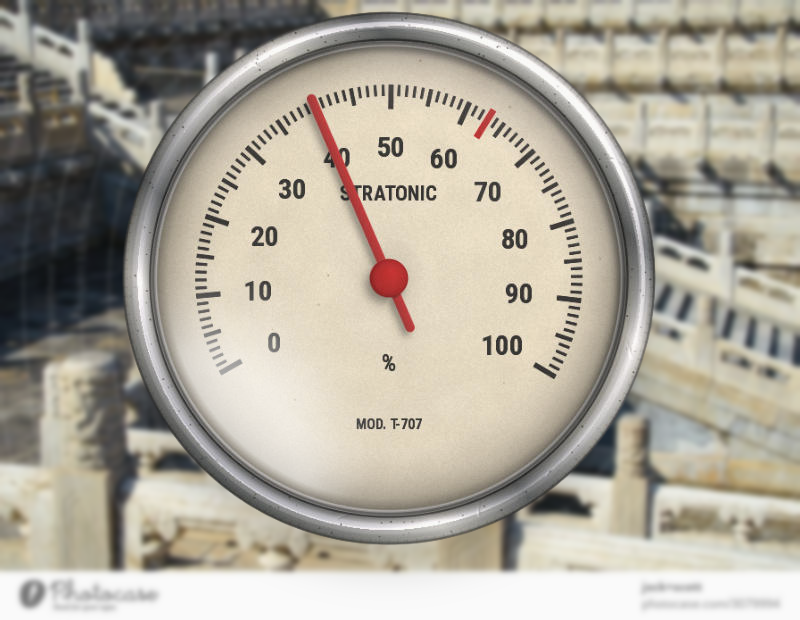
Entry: 40 %
